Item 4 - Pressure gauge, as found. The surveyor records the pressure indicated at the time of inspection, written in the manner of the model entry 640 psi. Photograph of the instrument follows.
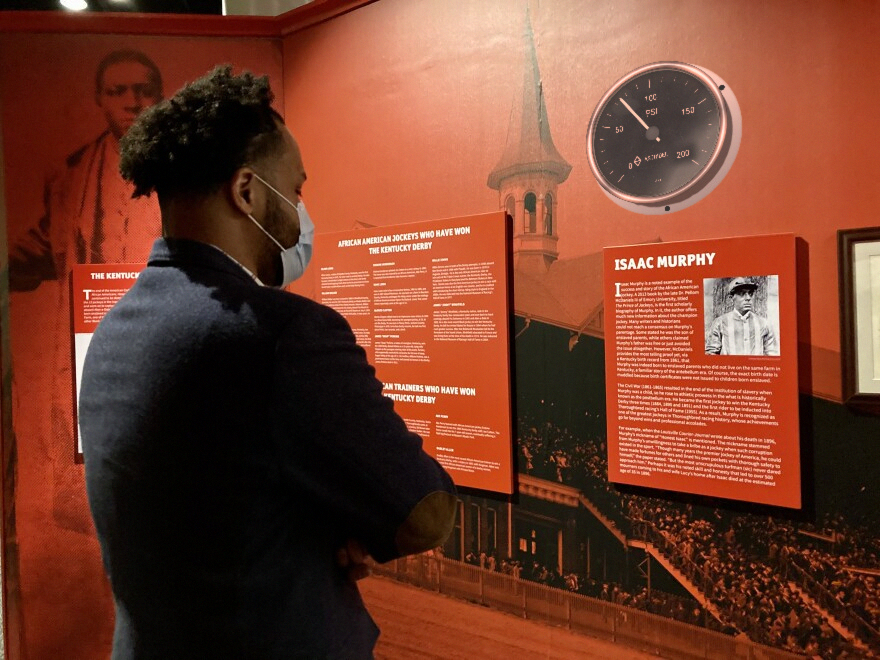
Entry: 75 psi
